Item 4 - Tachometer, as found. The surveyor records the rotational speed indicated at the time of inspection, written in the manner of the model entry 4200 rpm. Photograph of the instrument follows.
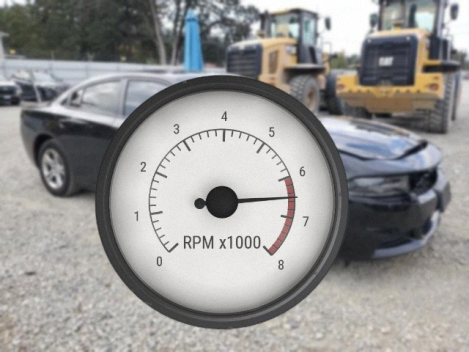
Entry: 6500 rpm
